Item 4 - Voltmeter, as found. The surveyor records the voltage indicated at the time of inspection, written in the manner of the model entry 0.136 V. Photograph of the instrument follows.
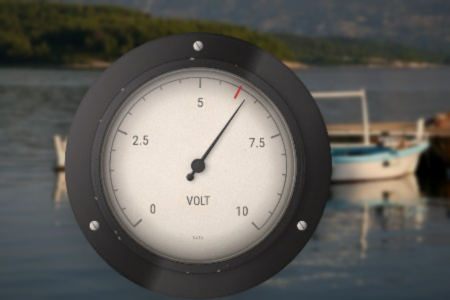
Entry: 6.25 V
